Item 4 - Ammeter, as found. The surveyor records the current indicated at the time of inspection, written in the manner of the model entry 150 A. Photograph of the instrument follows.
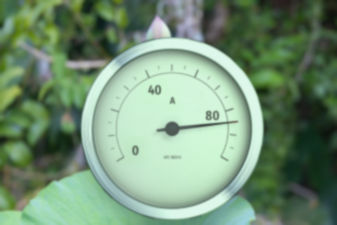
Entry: 85 A
